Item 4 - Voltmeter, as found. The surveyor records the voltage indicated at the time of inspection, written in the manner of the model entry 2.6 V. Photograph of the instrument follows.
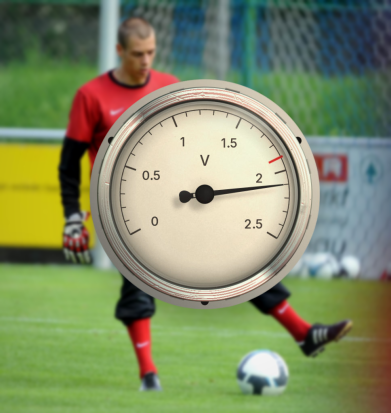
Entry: 2.1 V
